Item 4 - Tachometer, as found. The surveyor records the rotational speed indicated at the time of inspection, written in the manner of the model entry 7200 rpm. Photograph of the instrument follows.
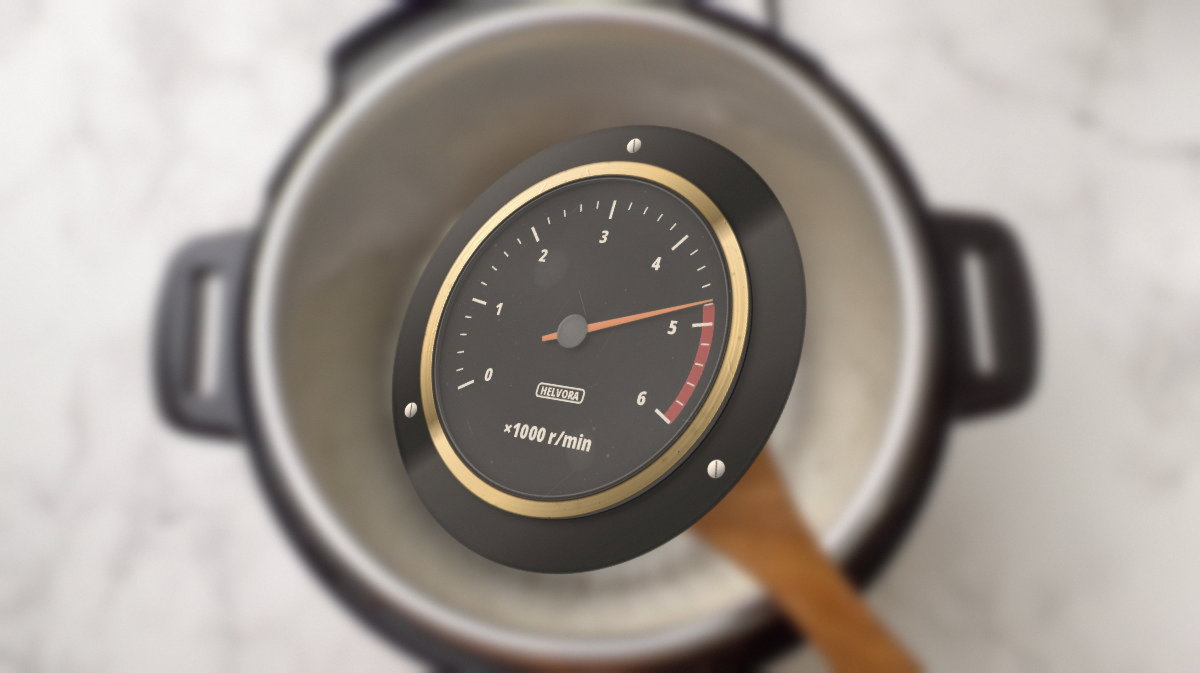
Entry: 4800 rpm
